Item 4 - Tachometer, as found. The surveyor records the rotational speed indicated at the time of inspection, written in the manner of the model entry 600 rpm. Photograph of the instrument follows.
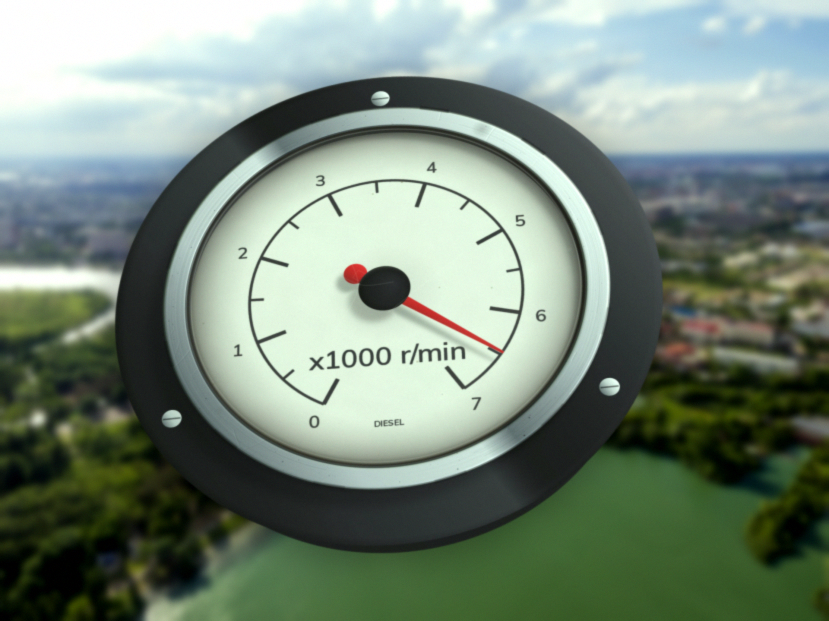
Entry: 6500 rpm
